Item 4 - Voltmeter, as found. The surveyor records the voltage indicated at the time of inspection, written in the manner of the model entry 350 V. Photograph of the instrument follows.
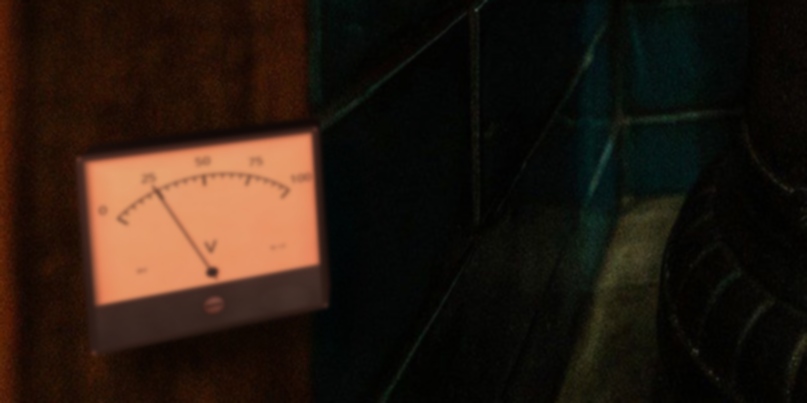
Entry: 25 V
